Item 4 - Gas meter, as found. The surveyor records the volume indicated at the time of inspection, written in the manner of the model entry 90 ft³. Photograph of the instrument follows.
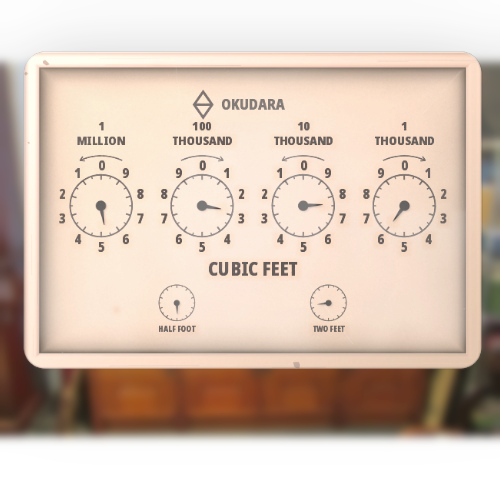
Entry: 527600 ft³
